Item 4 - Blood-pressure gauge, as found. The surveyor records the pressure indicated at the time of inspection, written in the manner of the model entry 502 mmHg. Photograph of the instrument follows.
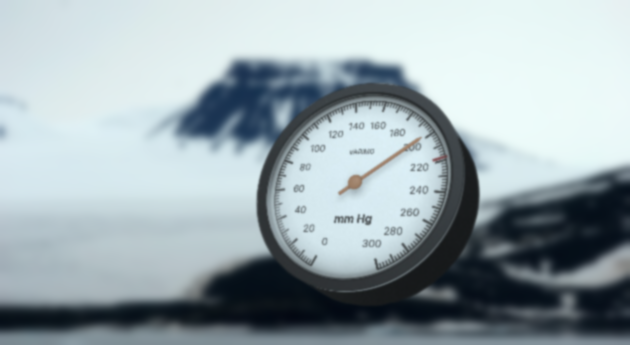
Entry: 200 mmHg
